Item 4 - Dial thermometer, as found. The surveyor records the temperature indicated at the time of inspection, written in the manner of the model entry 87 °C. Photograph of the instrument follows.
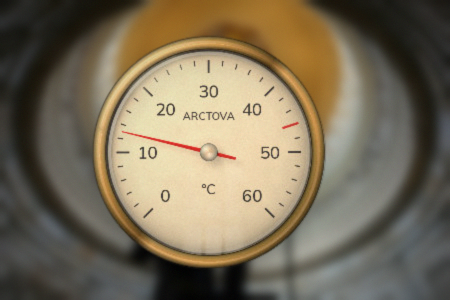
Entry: 13 °C
